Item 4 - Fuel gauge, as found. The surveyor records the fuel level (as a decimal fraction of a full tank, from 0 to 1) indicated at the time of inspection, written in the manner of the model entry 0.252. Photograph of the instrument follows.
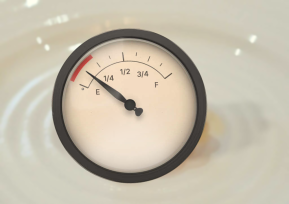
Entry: 0.125
